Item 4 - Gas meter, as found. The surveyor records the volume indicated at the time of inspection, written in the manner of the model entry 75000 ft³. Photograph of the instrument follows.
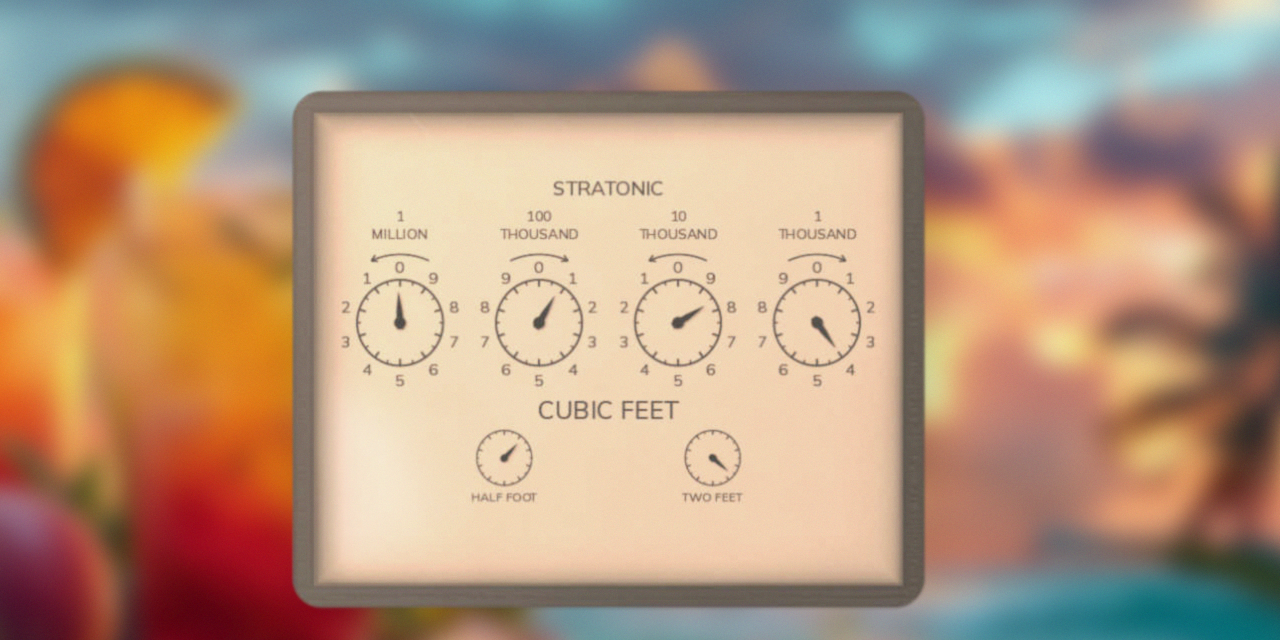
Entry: 8400 ft³
